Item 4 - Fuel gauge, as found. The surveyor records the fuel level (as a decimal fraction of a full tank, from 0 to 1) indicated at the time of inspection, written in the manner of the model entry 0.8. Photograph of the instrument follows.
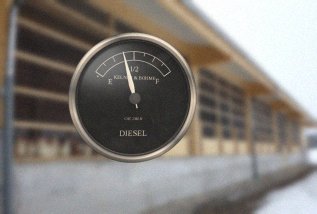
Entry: 0.375
